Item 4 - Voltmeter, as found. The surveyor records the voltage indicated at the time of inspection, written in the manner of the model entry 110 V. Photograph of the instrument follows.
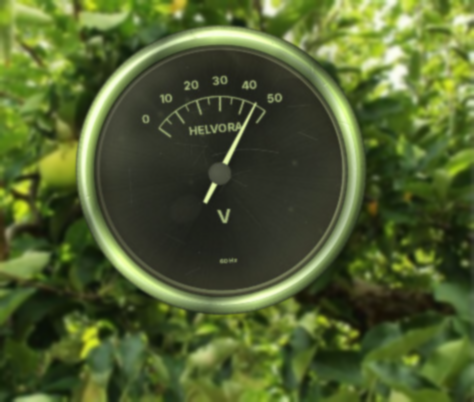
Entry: 45 V
